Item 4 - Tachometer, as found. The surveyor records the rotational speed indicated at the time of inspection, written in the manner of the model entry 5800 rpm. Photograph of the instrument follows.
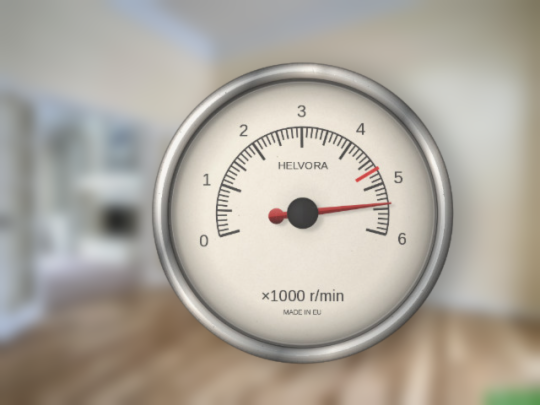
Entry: 5400 rpm
